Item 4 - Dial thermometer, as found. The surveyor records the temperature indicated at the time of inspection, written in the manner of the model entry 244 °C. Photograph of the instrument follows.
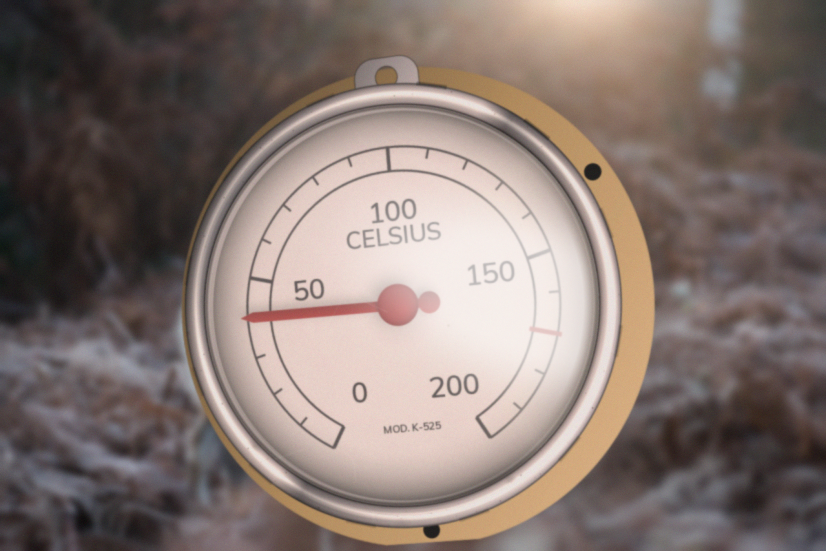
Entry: 40 °C
